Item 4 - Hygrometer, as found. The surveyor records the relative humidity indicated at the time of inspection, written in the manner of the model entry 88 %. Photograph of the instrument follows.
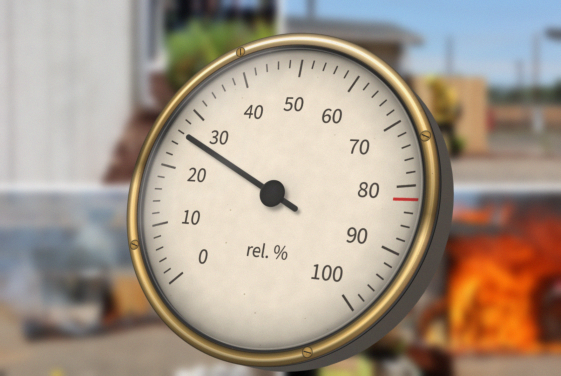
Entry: 26 %
